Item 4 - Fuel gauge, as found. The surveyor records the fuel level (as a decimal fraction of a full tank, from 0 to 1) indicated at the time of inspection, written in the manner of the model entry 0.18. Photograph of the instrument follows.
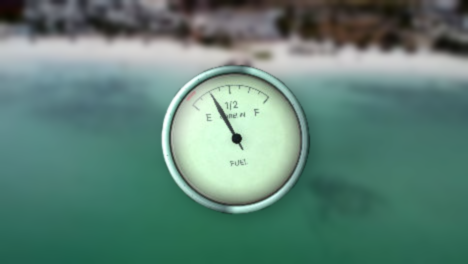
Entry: 0.25
